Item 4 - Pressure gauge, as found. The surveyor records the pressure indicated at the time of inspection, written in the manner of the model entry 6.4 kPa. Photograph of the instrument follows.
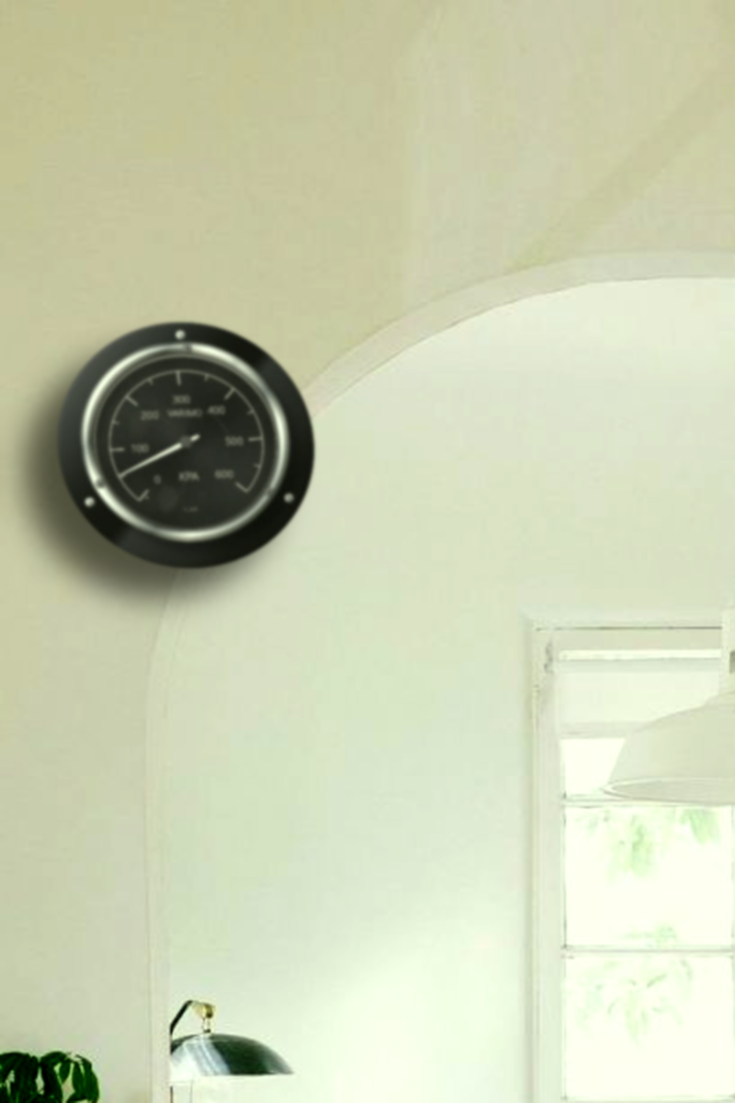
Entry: 50 kPa
